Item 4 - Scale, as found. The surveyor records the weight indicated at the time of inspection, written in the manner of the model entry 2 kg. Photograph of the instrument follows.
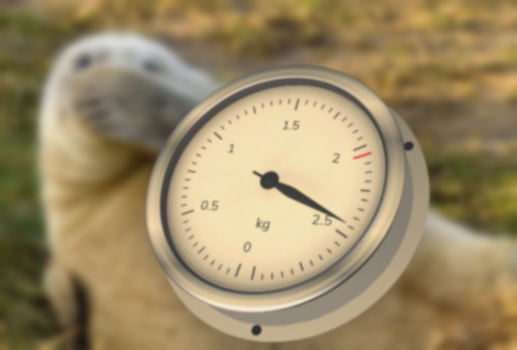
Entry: 2.45 kg
